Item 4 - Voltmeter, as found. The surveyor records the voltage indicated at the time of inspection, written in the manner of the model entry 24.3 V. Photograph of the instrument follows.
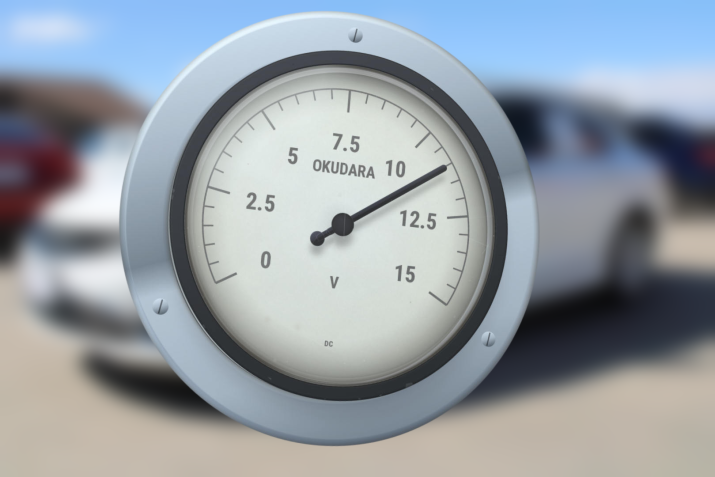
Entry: 11 V
